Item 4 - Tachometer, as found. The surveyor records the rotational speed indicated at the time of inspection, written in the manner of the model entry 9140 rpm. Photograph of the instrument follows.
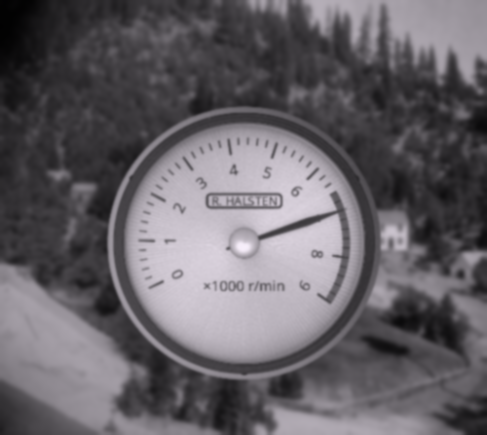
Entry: 7000 rpm
